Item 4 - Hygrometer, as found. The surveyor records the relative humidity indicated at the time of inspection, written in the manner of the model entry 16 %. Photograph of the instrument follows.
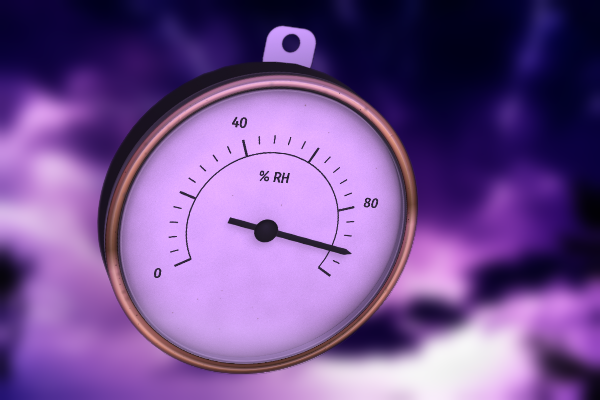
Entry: 92 %
